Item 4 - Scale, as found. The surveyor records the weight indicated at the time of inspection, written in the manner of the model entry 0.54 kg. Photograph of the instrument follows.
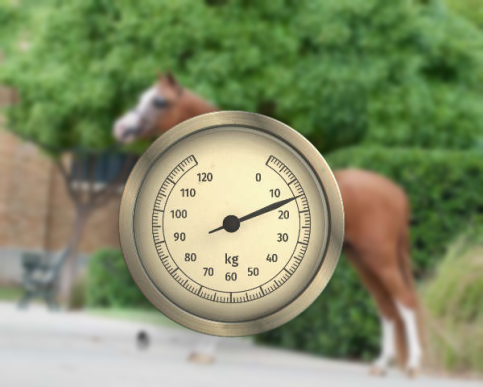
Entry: 15 kg
